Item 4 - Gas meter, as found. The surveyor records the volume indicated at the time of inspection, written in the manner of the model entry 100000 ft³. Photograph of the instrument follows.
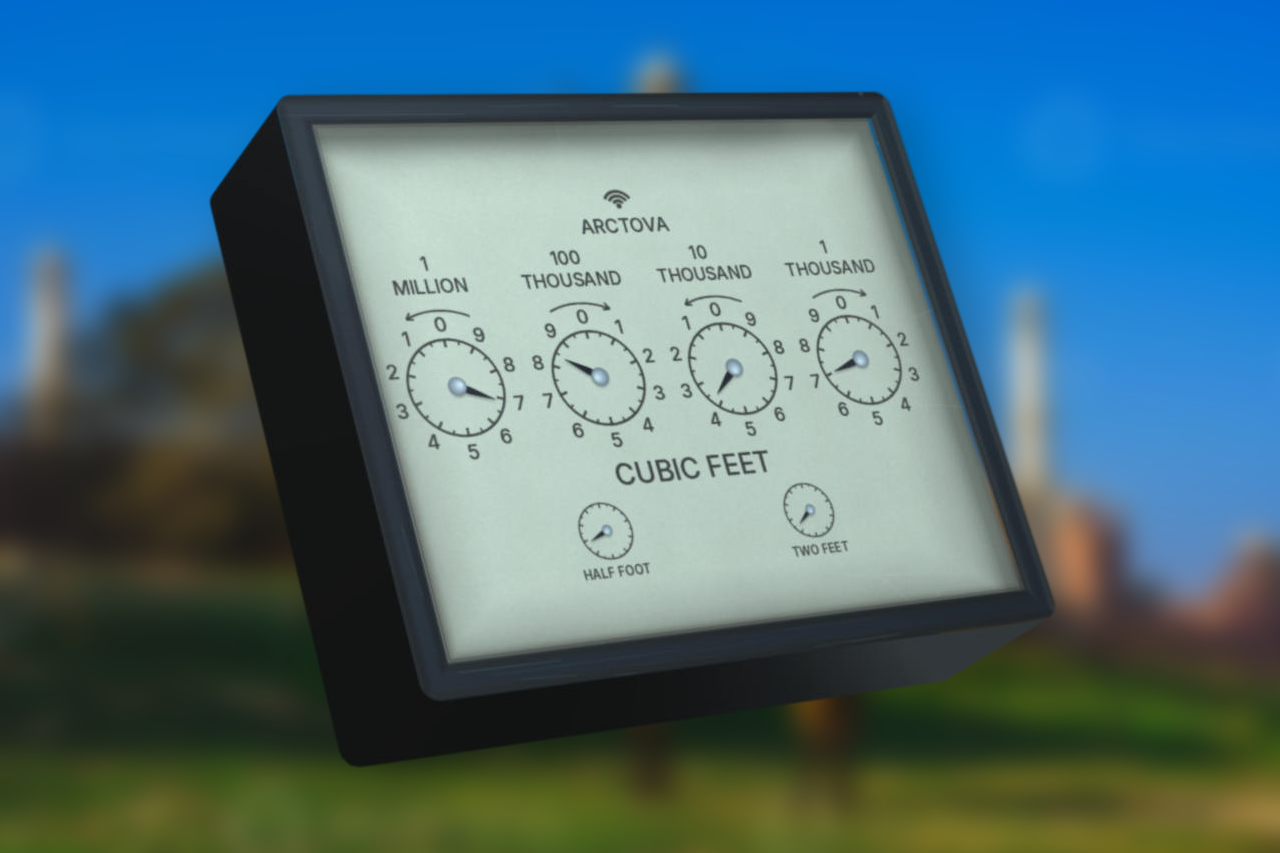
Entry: 683700 ft³
